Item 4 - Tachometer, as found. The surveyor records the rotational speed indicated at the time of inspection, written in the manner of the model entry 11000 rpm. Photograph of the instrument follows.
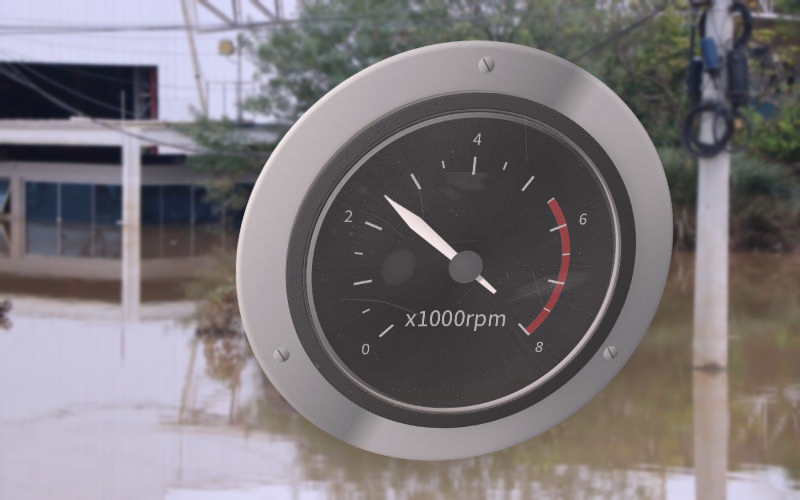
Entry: 2500 rpm
